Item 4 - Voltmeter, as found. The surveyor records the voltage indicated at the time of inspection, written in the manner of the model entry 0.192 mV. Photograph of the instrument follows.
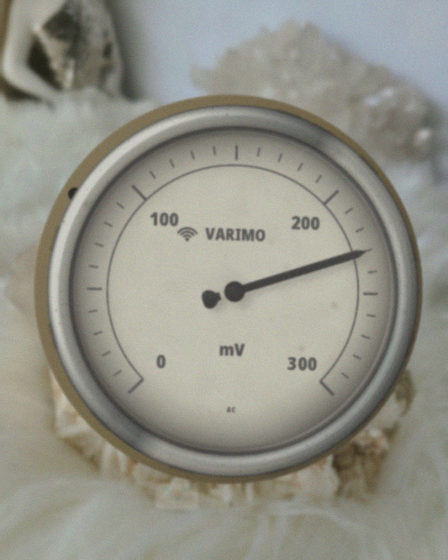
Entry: 230 mV
